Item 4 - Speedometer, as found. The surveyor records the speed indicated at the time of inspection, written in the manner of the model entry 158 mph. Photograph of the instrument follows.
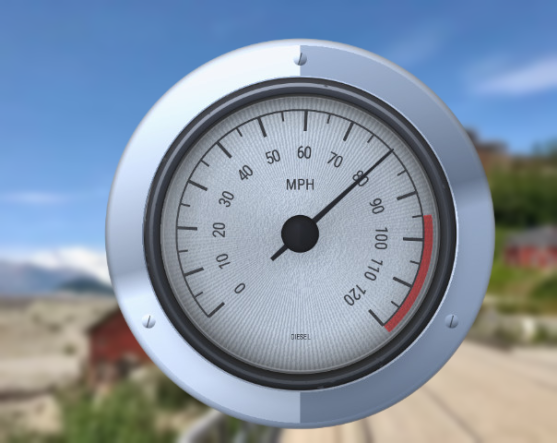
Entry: 80 mph
